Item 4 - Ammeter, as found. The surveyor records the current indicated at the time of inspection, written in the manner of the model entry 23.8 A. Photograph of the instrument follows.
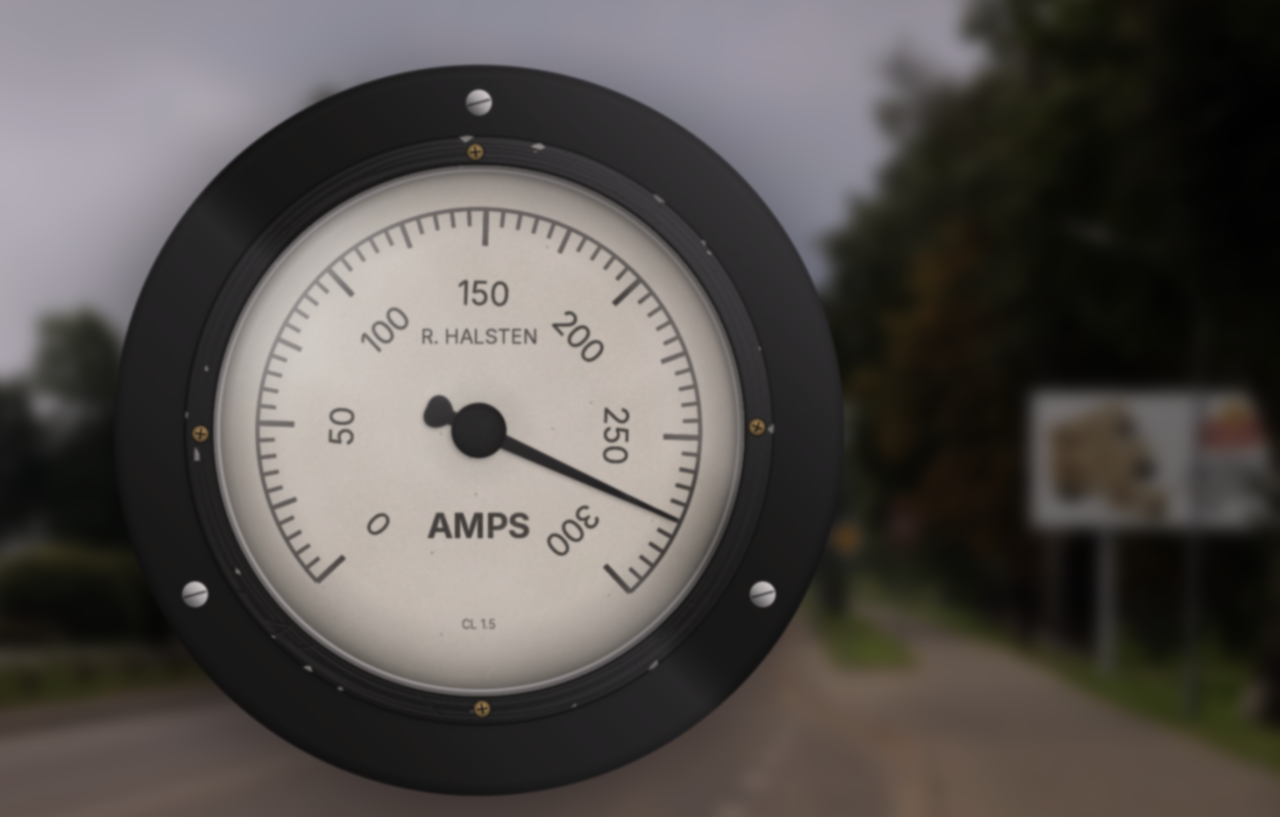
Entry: 275 A
